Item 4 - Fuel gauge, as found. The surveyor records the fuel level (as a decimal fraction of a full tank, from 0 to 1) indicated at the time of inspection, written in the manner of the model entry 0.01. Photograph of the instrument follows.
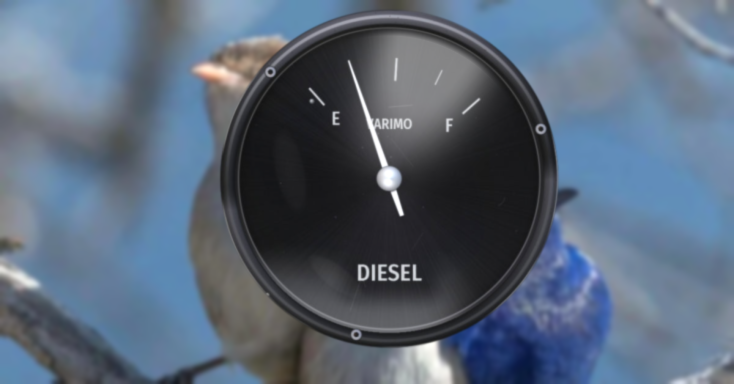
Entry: 0.25
